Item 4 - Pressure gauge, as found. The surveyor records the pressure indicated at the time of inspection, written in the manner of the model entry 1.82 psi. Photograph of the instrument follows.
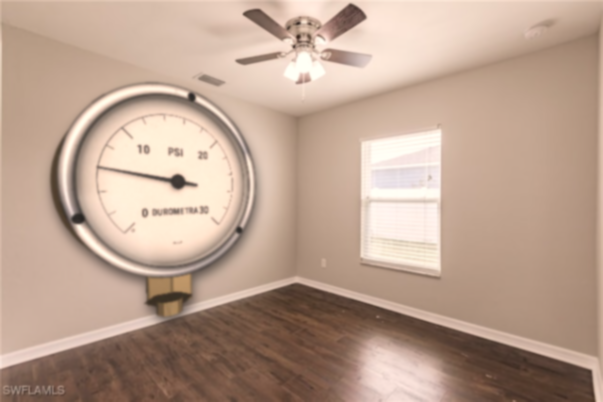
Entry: 6 psi
